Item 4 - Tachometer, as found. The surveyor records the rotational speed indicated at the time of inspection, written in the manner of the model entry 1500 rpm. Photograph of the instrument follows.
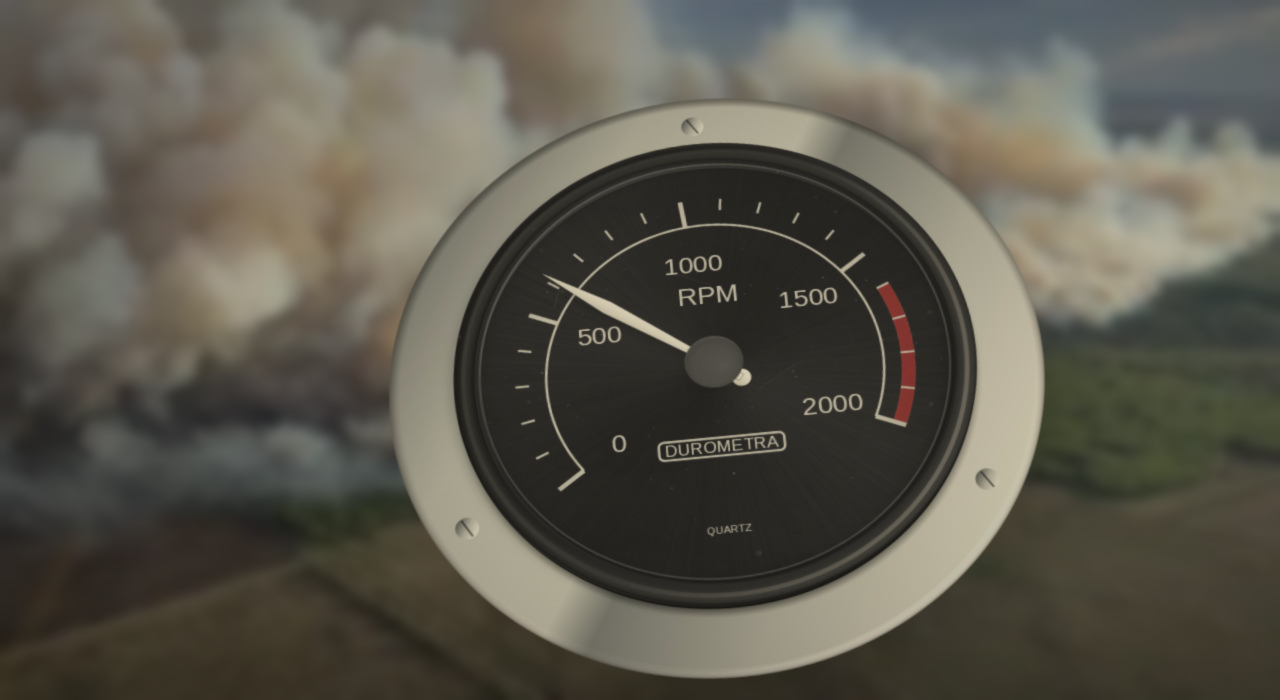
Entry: 600 rpm
